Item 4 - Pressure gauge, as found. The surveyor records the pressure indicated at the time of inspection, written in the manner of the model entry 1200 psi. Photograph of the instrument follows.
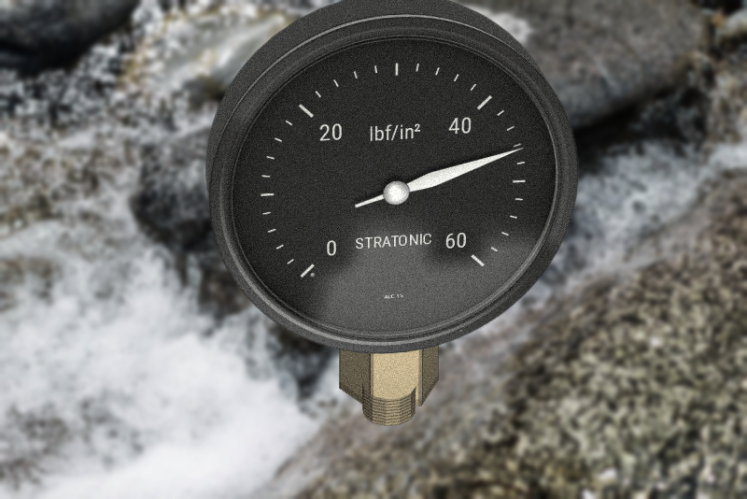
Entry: 46 psi
